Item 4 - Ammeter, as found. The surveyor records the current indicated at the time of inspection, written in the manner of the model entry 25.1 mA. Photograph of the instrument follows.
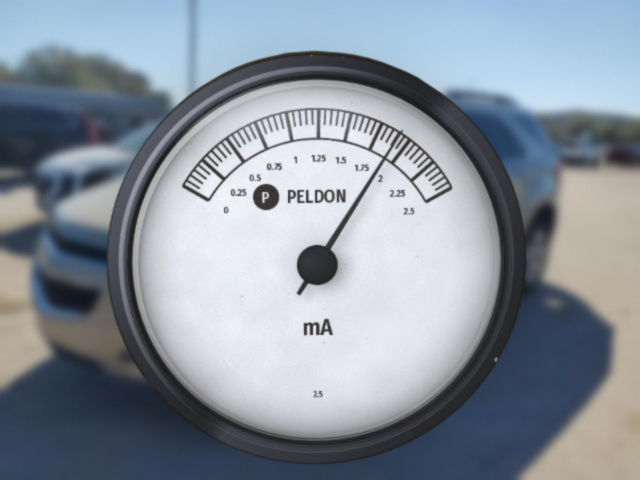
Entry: 1.9 mA
